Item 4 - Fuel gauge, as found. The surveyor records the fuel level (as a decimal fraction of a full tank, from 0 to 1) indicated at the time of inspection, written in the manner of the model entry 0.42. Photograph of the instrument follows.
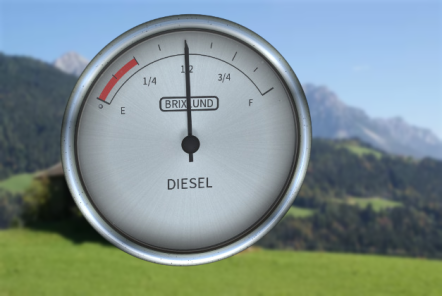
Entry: 0.5
